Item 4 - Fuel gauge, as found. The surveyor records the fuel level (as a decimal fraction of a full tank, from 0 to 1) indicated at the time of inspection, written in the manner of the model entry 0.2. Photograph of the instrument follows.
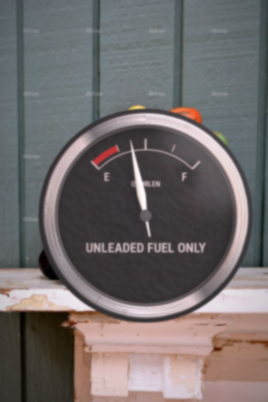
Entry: 0.375
